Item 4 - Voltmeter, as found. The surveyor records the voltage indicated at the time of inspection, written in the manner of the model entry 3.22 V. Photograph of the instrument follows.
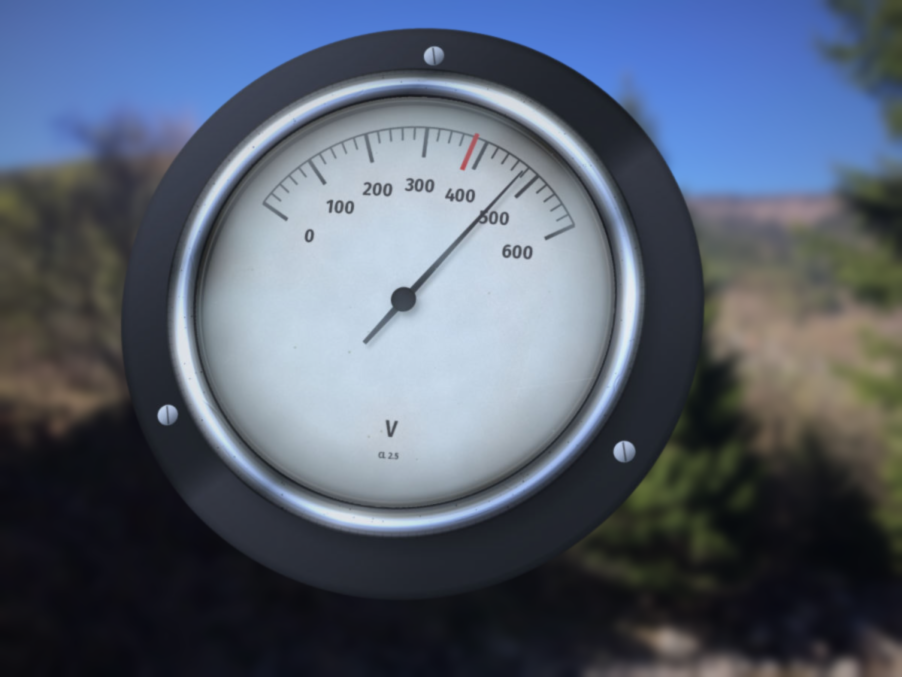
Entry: 480 V
